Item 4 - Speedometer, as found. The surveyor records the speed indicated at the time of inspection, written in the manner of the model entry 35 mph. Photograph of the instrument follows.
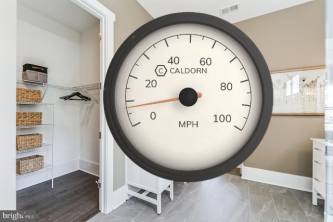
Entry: 7.5 mph
